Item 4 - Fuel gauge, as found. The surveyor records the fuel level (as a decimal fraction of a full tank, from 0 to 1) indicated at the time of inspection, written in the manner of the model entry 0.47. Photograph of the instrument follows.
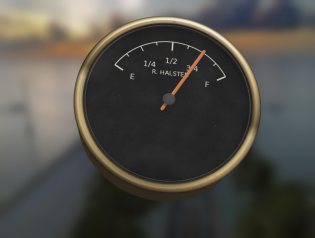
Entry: 0.75
